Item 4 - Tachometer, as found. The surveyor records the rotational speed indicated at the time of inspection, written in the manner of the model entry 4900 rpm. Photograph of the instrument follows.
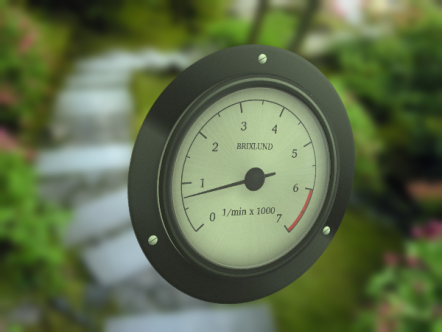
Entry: 750 rpm
